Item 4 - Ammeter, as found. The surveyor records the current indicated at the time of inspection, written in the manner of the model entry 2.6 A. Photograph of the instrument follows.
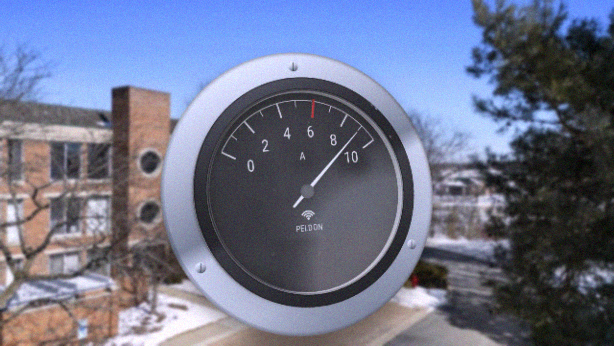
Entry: 9 A
